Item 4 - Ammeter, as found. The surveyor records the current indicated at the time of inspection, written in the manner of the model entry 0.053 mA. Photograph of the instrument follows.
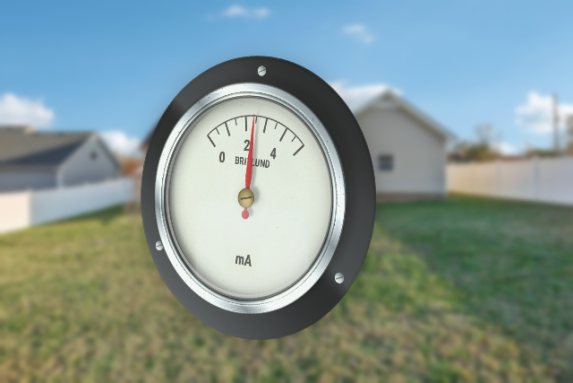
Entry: 2.5 mA
